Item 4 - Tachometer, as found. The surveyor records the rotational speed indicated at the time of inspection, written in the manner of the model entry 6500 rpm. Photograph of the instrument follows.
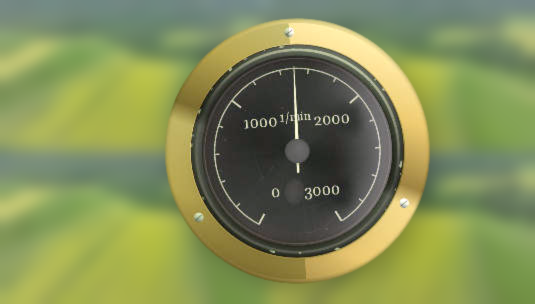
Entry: 1500 rpm
